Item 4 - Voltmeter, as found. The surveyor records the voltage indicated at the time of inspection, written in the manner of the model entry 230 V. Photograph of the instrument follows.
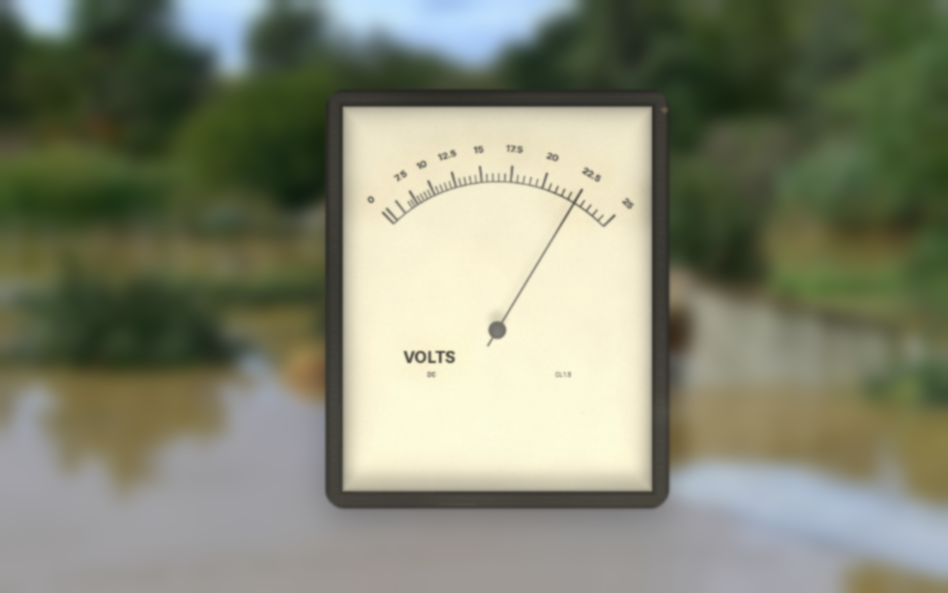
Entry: 22.5 V
